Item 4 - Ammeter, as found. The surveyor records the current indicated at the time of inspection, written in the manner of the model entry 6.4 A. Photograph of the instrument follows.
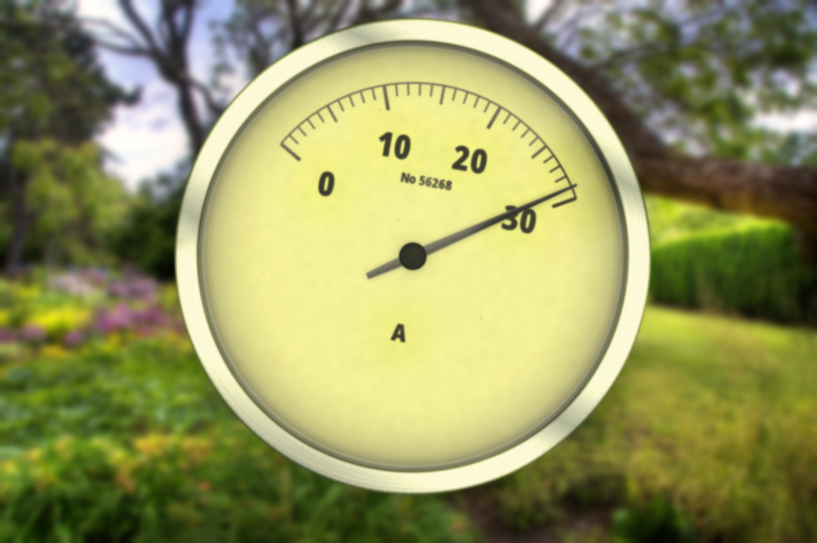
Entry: 29 A
